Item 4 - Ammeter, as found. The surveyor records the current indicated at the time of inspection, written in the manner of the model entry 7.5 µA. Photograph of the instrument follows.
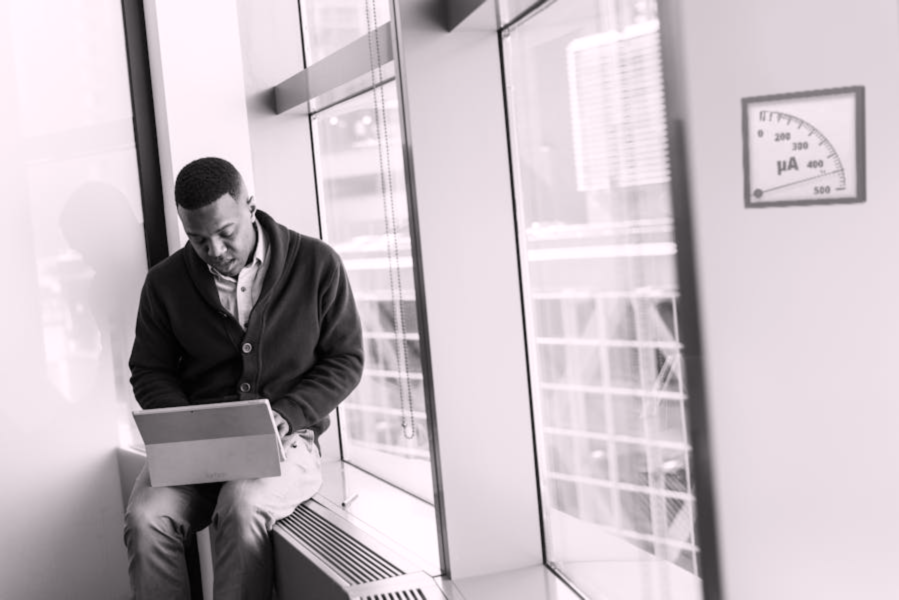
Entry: 450 µA
